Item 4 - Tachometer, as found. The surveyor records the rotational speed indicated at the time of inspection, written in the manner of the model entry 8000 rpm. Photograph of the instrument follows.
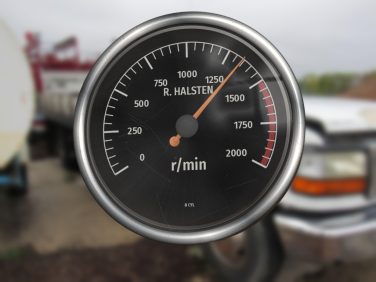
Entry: 1350 rpm
